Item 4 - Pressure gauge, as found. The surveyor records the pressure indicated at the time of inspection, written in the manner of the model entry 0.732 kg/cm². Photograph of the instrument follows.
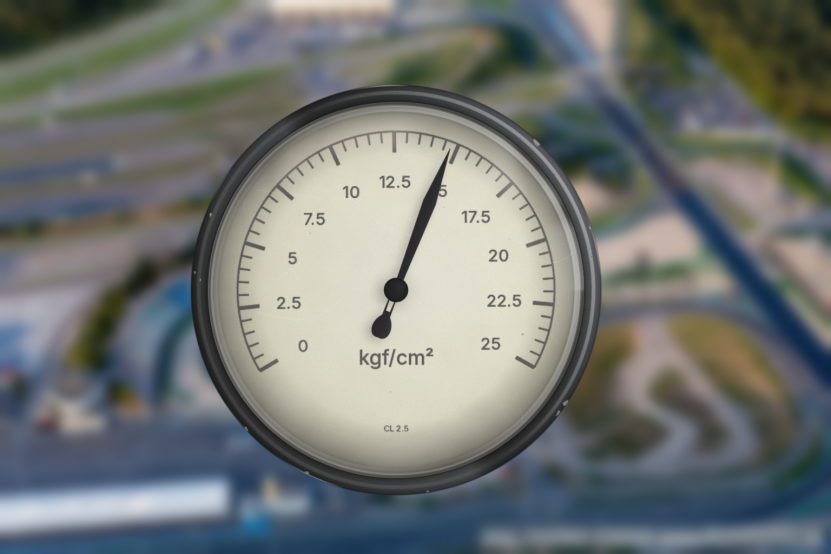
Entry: 14.75 kg/cm²
